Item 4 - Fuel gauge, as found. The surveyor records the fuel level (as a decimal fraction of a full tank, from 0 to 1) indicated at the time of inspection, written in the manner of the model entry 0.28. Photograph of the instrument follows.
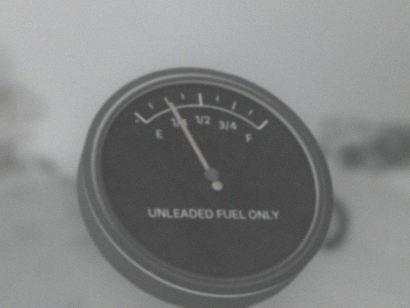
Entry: 0.25
